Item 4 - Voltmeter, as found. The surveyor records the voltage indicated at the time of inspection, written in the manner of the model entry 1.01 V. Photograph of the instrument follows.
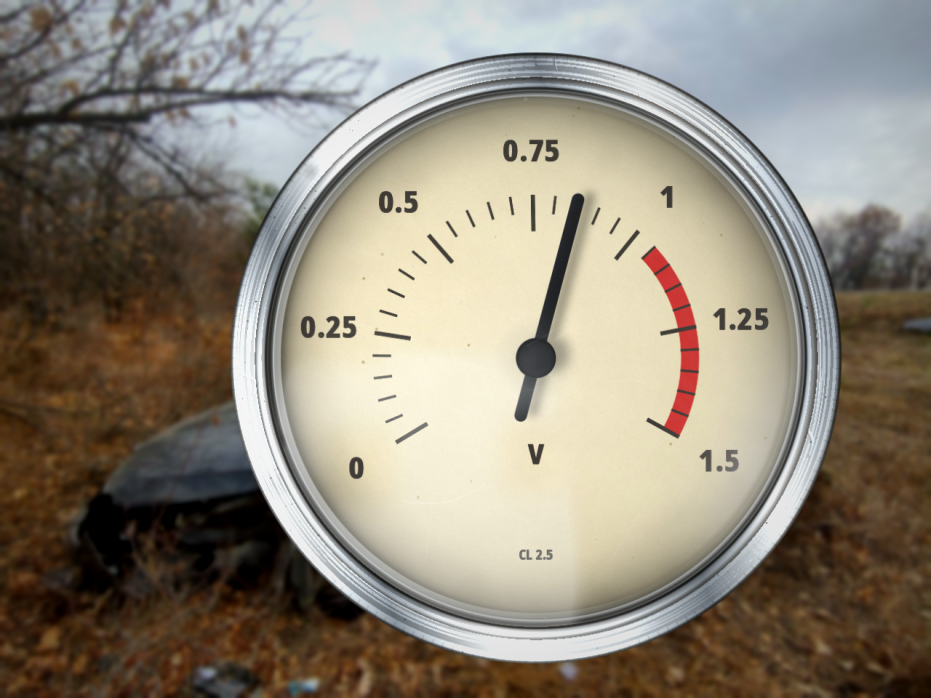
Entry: 0.85 V
